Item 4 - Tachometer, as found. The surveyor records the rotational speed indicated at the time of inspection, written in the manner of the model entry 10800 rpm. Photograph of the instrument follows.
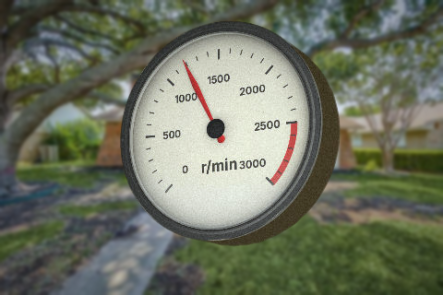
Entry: 1200 rpm
